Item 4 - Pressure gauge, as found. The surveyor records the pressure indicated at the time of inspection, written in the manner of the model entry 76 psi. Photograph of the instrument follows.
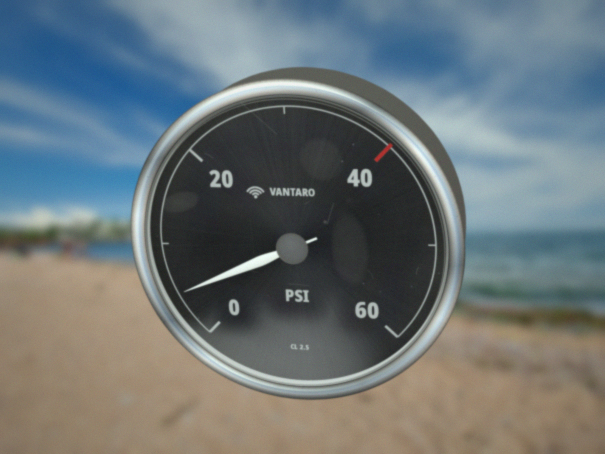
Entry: 5 psi
